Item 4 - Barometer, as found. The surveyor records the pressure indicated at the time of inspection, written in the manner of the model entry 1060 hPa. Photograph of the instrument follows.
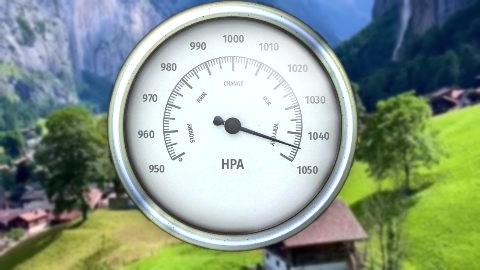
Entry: 1045 hPa
